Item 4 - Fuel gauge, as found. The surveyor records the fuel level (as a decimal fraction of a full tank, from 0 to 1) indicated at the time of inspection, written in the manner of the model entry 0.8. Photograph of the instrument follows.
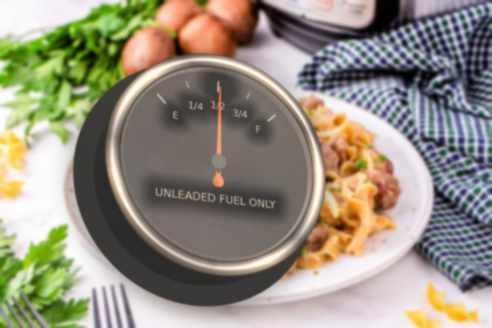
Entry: 0.5
